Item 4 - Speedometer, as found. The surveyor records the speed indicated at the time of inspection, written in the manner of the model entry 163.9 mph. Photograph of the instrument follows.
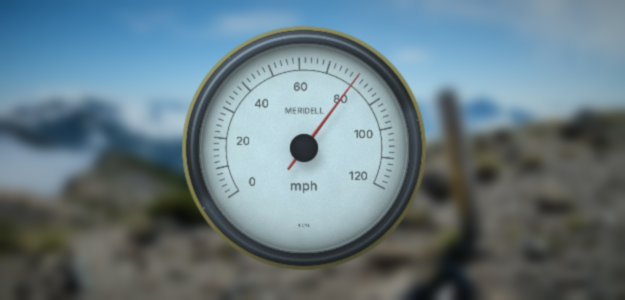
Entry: 80 mph
